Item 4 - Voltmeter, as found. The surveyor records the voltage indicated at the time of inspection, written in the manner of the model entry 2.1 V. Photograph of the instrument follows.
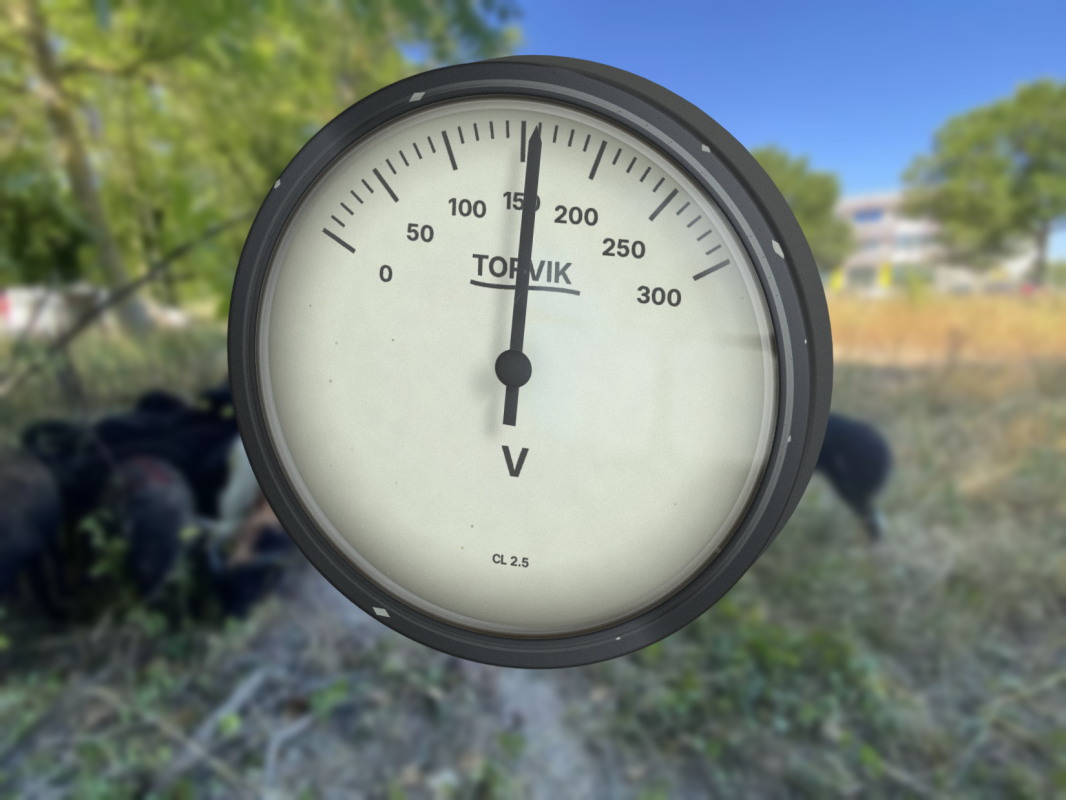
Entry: 160 V
